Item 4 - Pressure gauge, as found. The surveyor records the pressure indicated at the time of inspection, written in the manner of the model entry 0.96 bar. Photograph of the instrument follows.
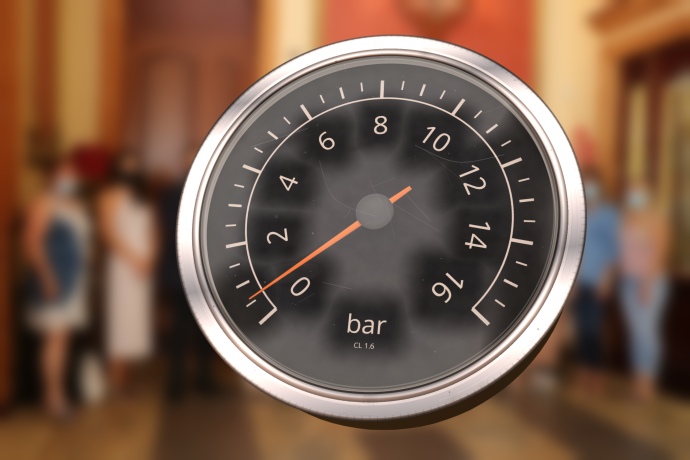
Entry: 0.5 bar
